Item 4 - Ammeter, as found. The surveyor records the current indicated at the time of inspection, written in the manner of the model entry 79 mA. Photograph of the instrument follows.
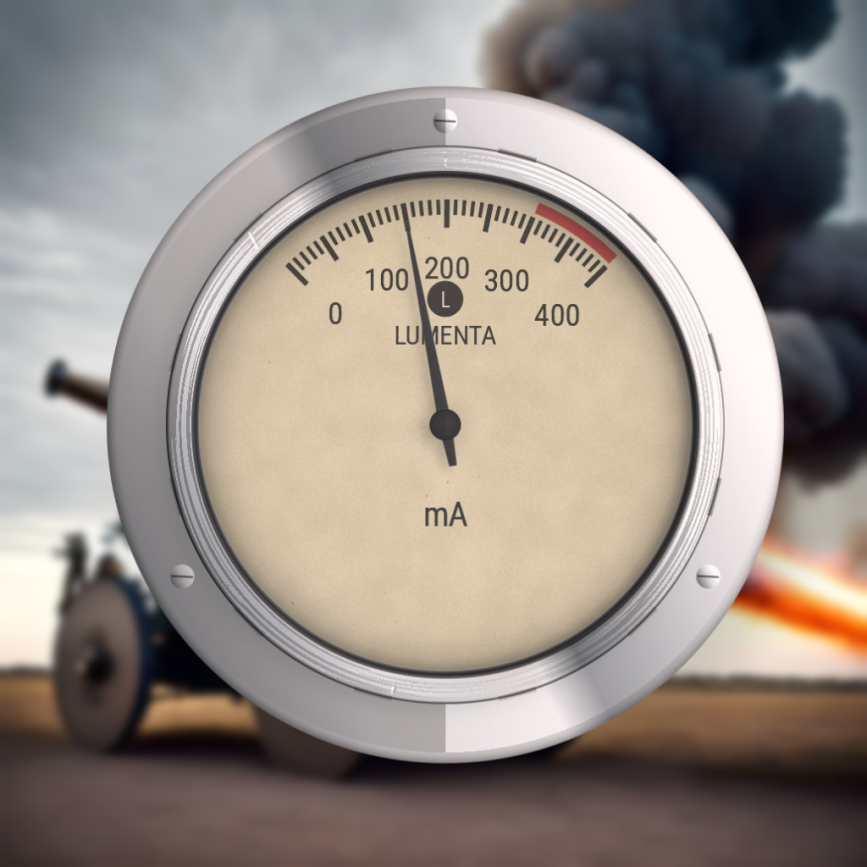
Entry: 150 mA
